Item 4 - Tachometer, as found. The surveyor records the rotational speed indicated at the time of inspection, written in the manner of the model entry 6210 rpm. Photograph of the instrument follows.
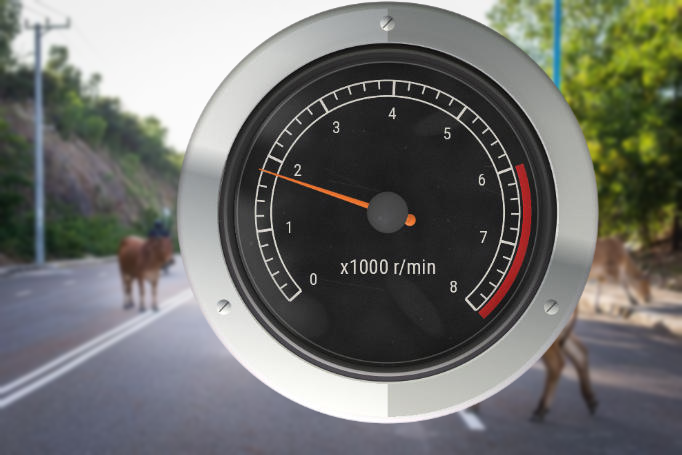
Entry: 1800 rpm
